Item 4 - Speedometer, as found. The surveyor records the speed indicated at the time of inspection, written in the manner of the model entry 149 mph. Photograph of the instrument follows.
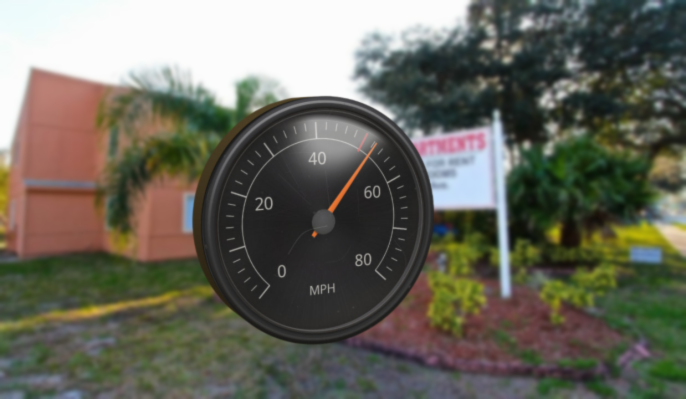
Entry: 52 mph
